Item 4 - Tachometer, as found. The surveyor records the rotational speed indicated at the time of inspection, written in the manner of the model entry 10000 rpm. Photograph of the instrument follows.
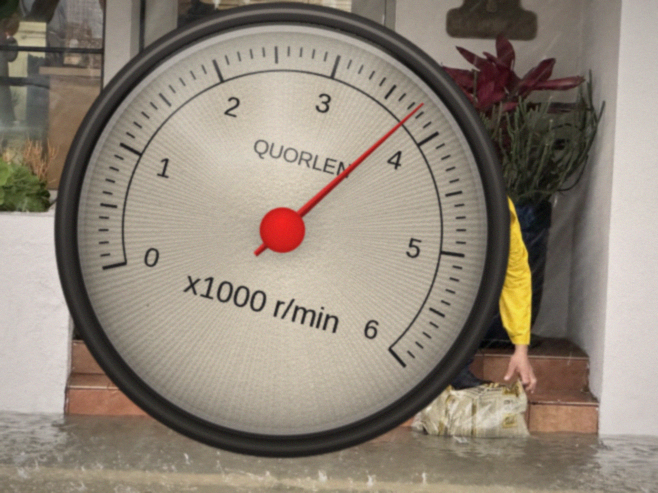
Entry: 3750 rpm
